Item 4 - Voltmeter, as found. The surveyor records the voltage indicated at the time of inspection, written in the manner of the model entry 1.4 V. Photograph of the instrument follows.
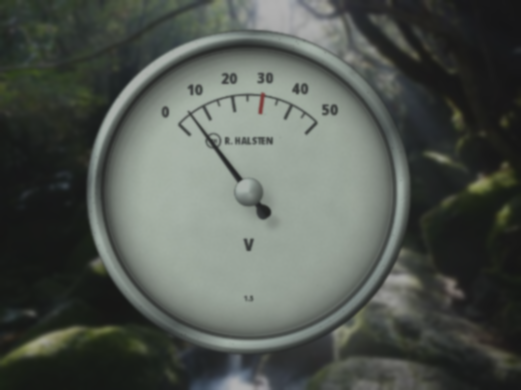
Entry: 5 V
